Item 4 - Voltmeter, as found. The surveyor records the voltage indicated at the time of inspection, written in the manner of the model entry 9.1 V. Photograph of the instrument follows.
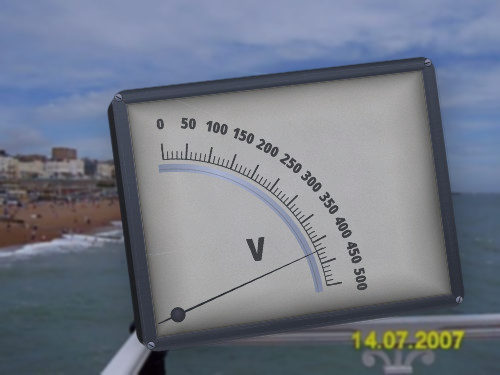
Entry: 420 V
